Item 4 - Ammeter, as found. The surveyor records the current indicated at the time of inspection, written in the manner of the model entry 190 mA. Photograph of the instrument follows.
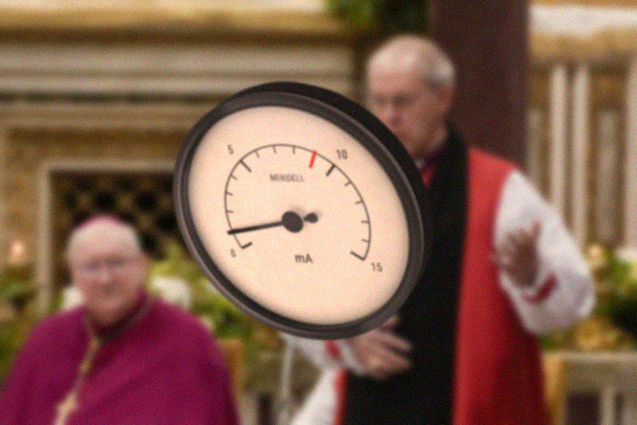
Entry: 1 mA
